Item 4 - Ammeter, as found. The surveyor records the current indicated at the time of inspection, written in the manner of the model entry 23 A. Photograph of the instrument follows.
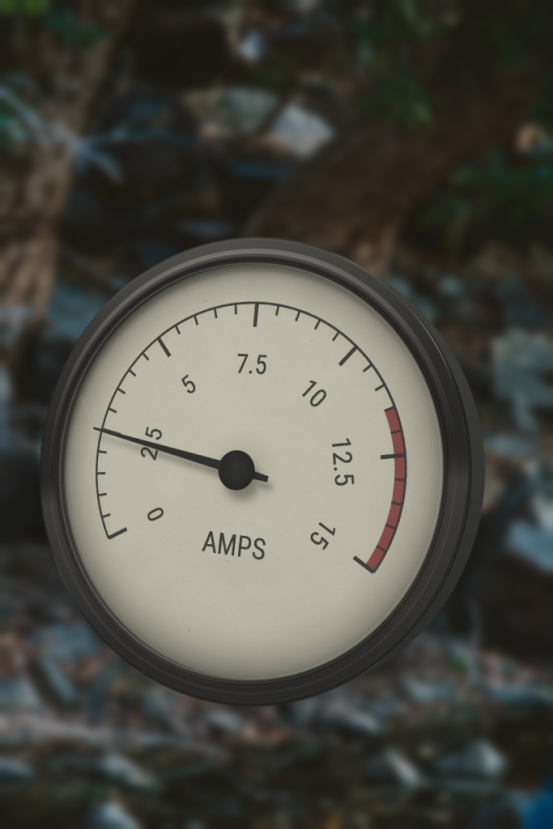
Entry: 2.5 A
